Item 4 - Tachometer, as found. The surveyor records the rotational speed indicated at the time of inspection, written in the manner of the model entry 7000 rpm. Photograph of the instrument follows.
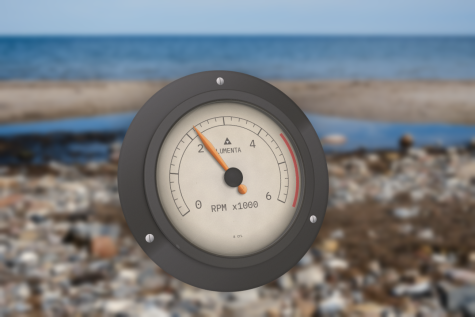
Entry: 2200 rpm
